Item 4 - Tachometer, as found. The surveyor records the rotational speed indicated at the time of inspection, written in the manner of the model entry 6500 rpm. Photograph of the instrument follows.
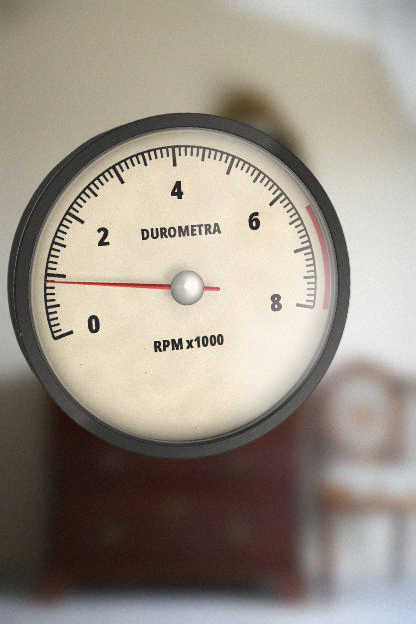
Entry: 900 rpm
